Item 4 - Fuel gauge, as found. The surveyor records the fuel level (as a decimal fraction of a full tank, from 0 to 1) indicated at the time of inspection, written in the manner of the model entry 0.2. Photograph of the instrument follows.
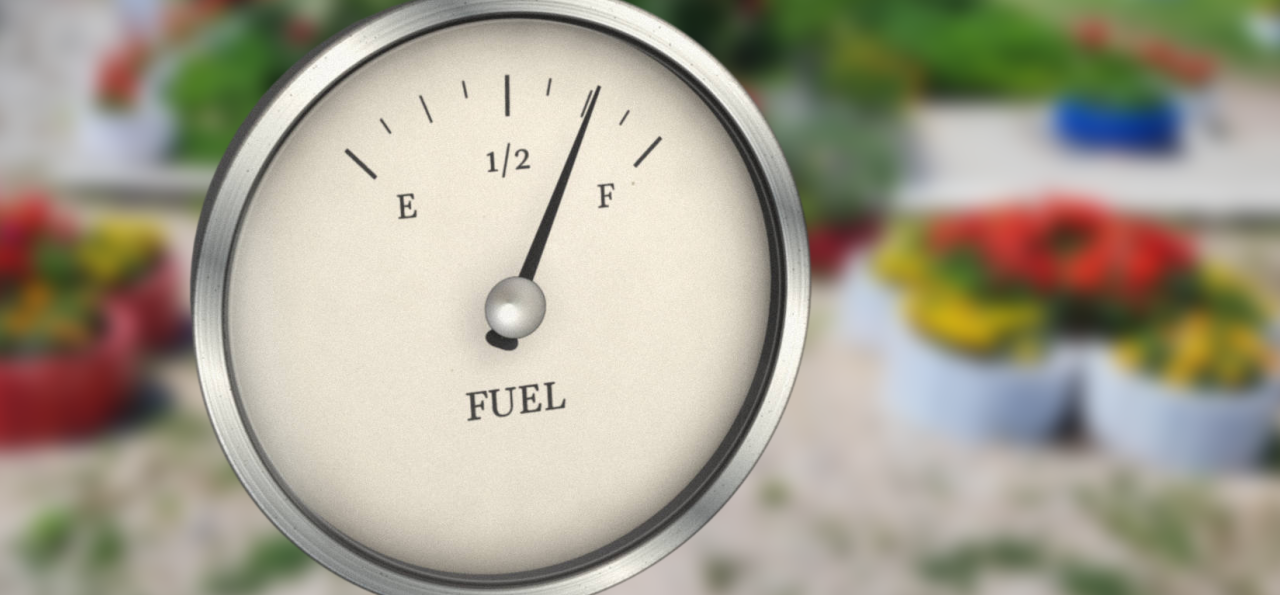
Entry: 0.75
